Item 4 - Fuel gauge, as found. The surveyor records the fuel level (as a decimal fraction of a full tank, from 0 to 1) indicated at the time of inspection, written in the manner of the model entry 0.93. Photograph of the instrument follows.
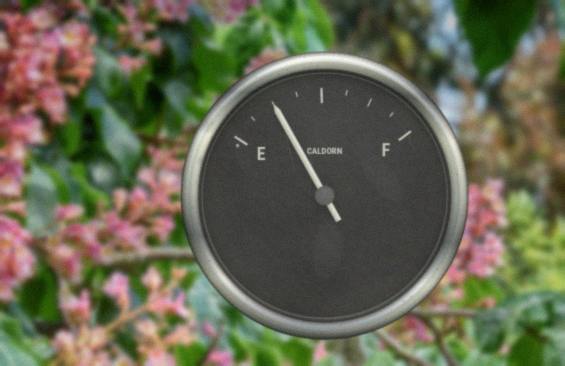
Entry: 0.25
